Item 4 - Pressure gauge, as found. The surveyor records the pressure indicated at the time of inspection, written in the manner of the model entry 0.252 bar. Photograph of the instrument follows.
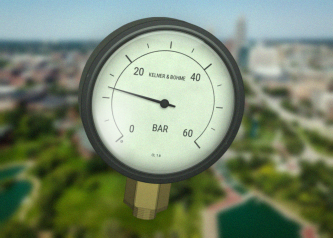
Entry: 12.5 bar
